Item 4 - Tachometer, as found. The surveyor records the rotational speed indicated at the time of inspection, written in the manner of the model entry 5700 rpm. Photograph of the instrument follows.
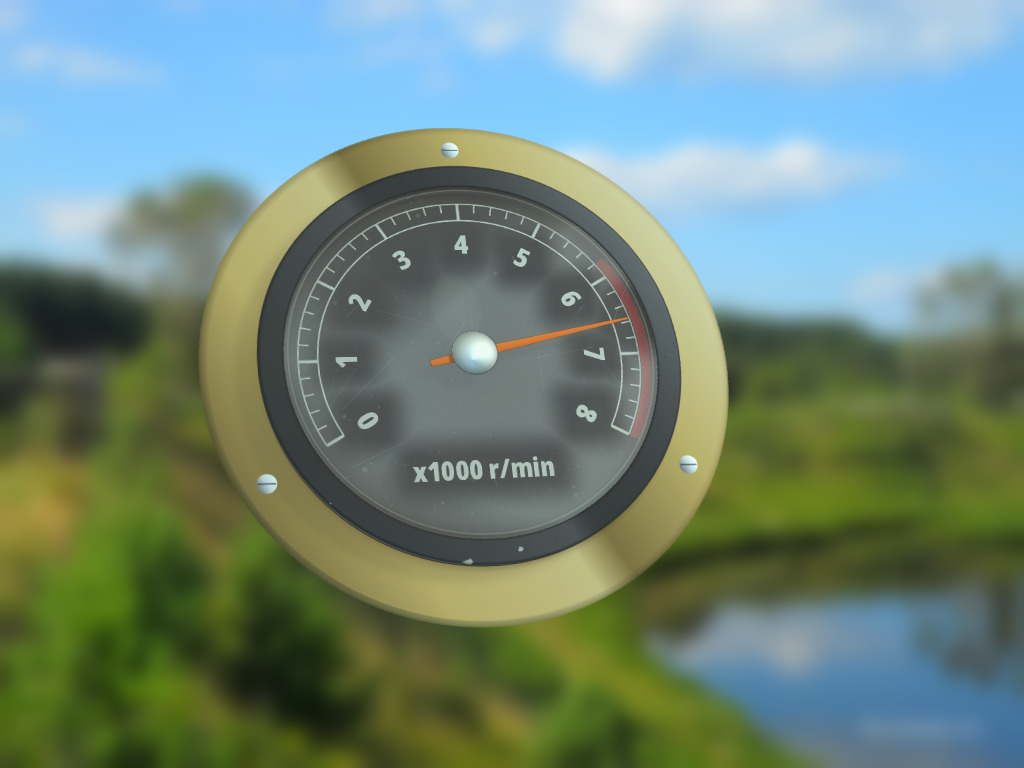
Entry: 6600 rpm
